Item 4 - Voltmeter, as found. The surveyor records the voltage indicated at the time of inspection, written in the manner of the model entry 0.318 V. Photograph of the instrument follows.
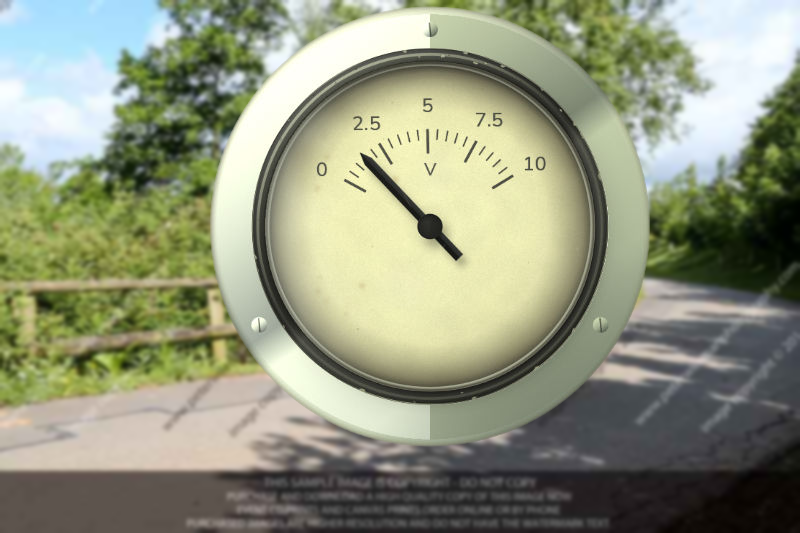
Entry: 1.5 V
